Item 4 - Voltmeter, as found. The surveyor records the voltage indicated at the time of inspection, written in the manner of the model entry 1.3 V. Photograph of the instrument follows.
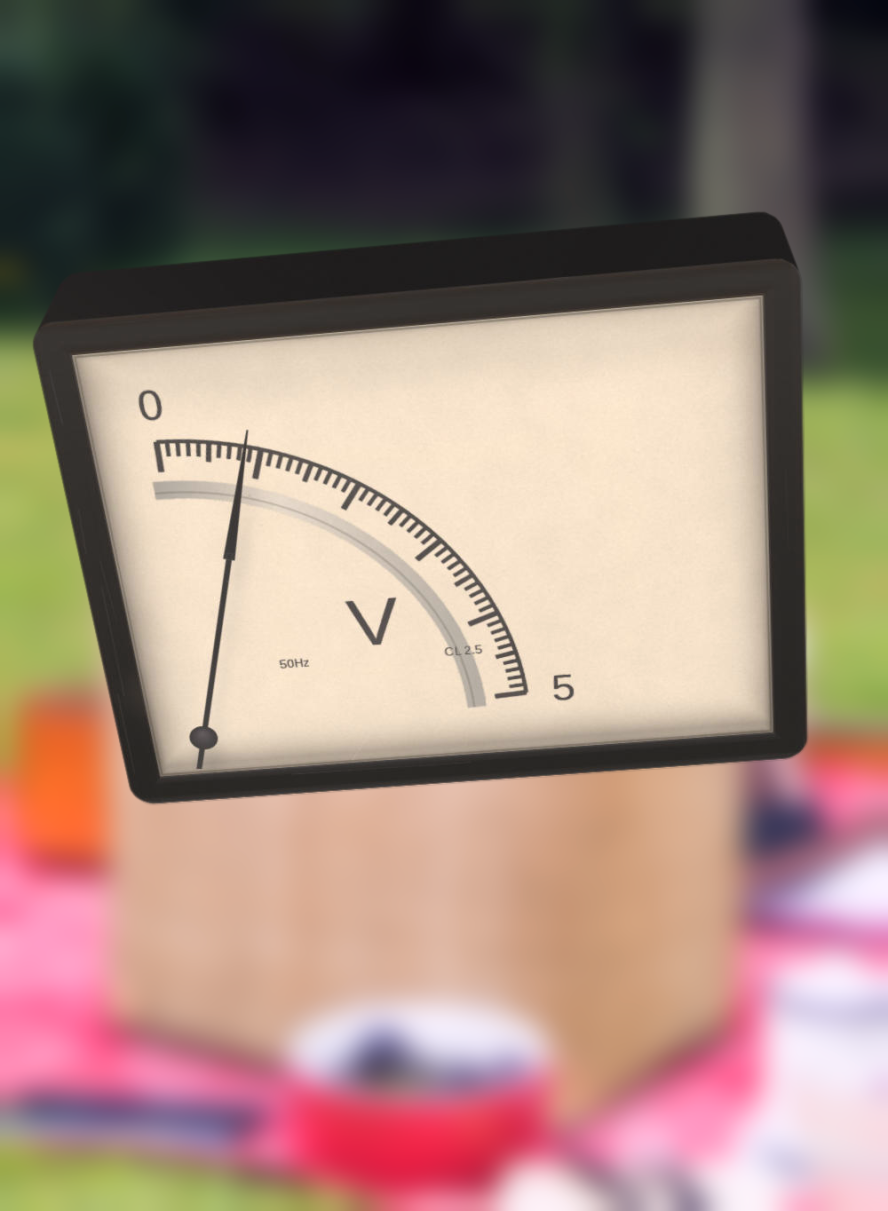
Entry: 0.85 V
